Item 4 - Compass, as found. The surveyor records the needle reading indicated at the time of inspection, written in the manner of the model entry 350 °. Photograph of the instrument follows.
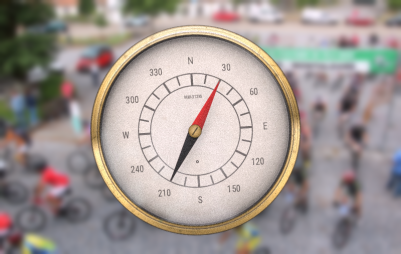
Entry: 30 °
